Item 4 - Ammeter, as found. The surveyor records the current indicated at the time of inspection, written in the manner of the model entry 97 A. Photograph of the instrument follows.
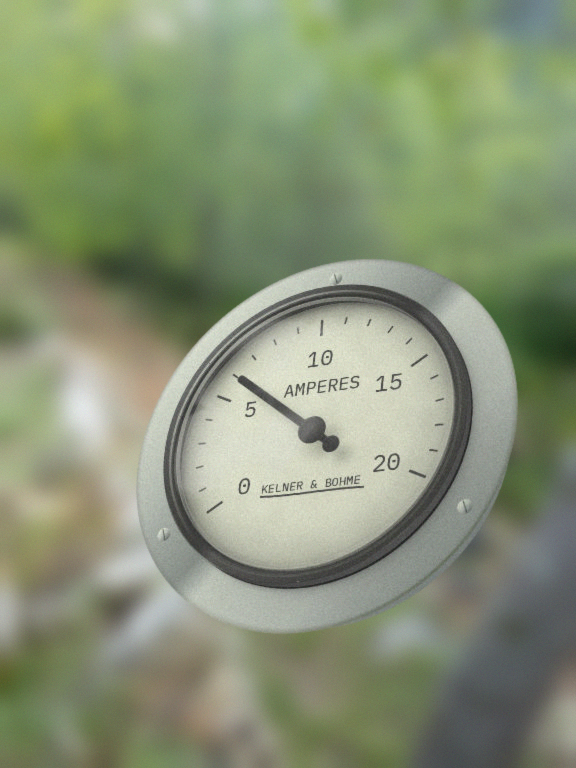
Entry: 6 A
